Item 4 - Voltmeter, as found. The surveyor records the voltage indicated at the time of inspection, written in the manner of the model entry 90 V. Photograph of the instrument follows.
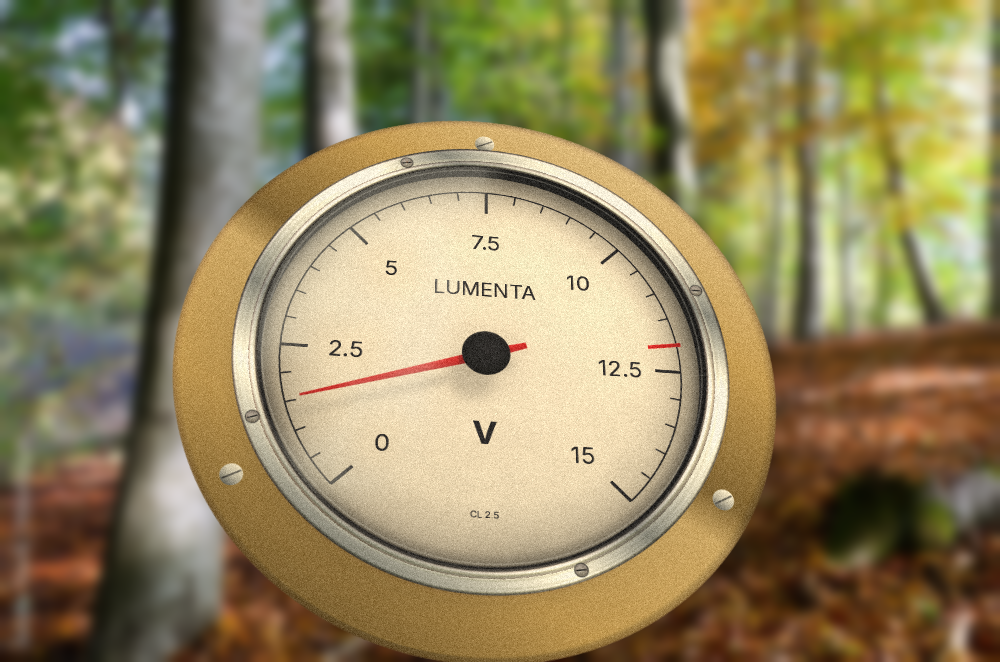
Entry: 1.5 V
